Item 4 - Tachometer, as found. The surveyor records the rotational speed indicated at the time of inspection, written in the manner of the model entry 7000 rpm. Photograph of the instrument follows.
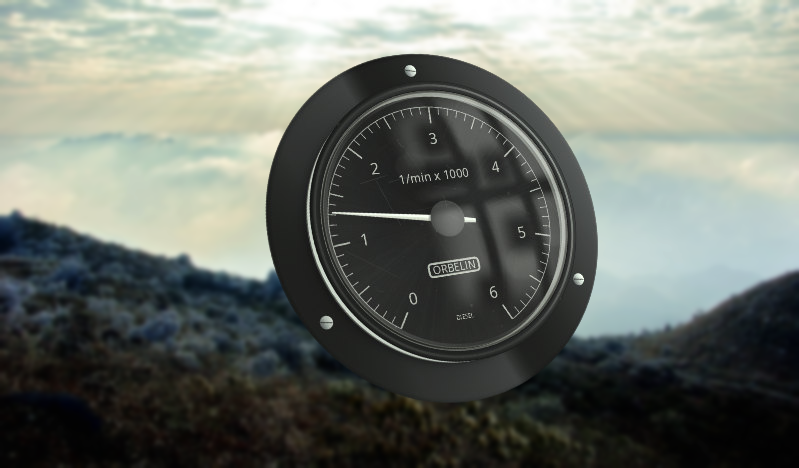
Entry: 1300 rpm
